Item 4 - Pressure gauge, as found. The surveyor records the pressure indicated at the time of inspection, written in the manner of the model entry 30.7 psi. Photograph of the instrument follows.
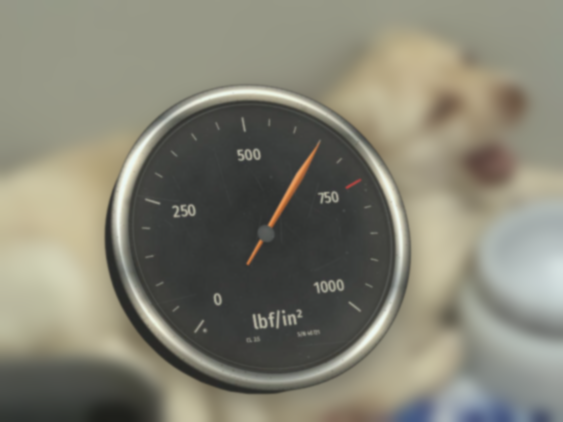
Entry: 650 psi
